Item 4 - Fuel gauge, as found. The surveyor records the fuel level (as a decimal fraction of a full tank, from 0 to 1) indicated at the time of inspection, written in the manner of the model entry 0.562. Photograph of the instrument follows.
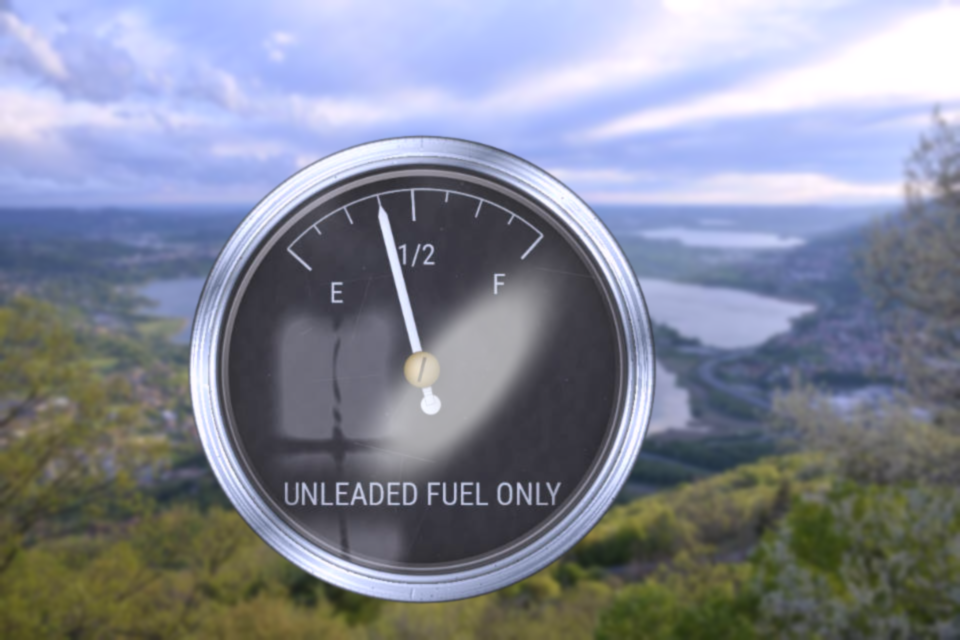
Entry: 0.375
